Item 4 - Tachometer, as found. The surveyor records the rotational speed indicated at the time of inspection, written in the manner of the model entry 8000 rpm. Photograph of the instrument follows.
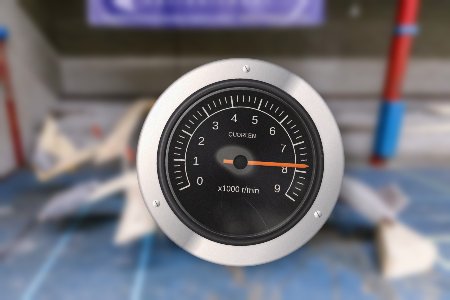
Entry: 7800 rpm
